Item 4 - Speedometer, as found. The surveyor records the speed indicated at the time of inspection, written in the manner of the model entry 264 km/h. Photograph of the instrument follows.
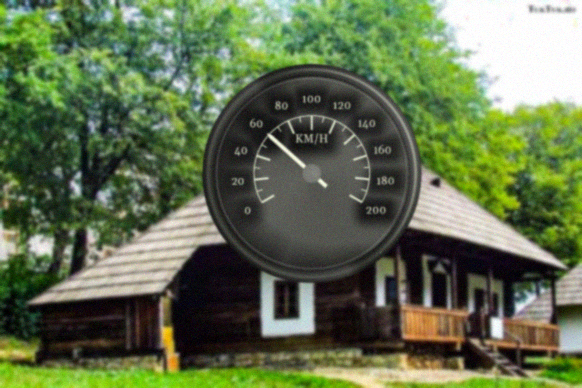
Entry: 60 km/h
